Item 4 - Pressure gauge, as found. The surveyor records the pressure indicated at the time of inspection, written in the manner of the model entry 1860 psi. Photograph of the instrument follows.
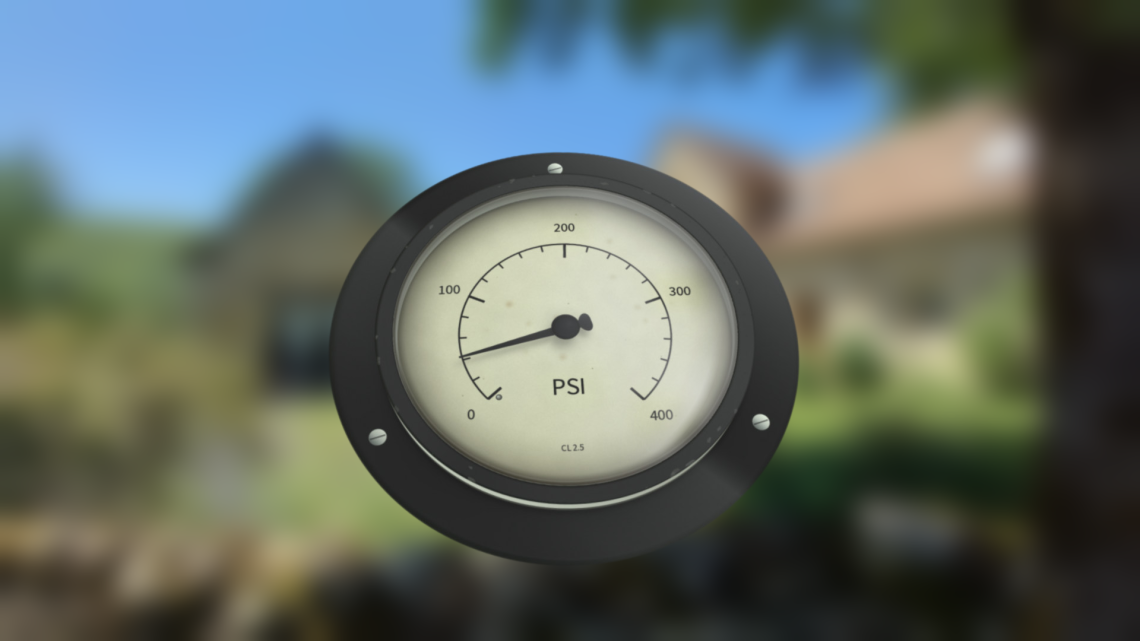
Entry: 40 psi
